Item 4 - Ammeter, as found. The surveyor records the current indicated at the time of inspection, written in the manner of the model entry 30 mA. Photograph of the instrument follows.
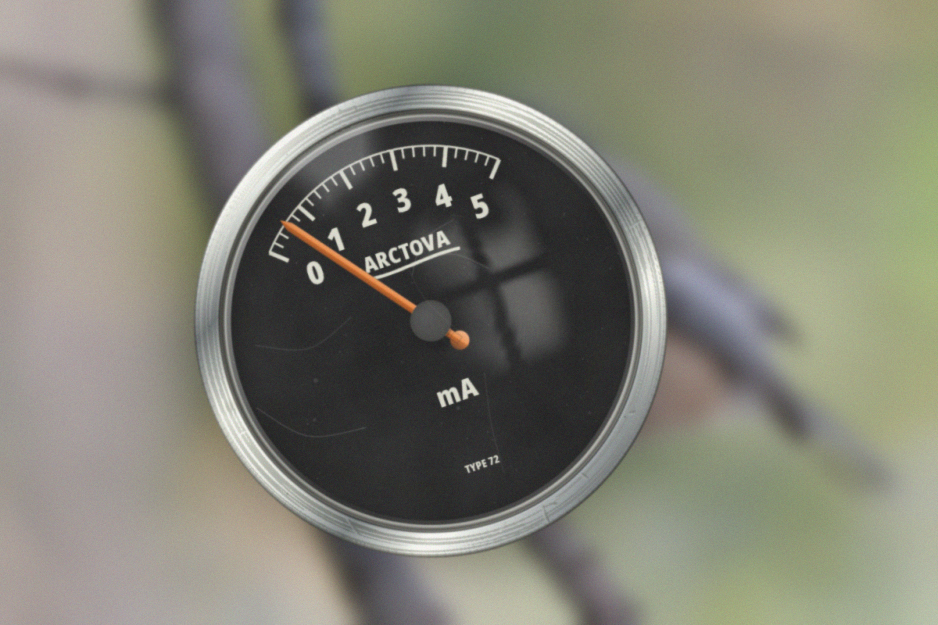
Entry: 0.6 mA
